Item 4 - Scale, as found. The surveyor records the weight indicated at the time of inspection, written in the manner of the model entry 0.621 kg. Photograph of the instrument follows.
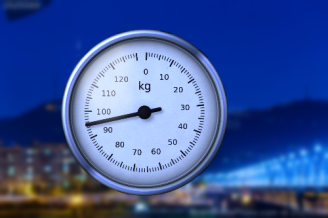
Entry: 95 kg
